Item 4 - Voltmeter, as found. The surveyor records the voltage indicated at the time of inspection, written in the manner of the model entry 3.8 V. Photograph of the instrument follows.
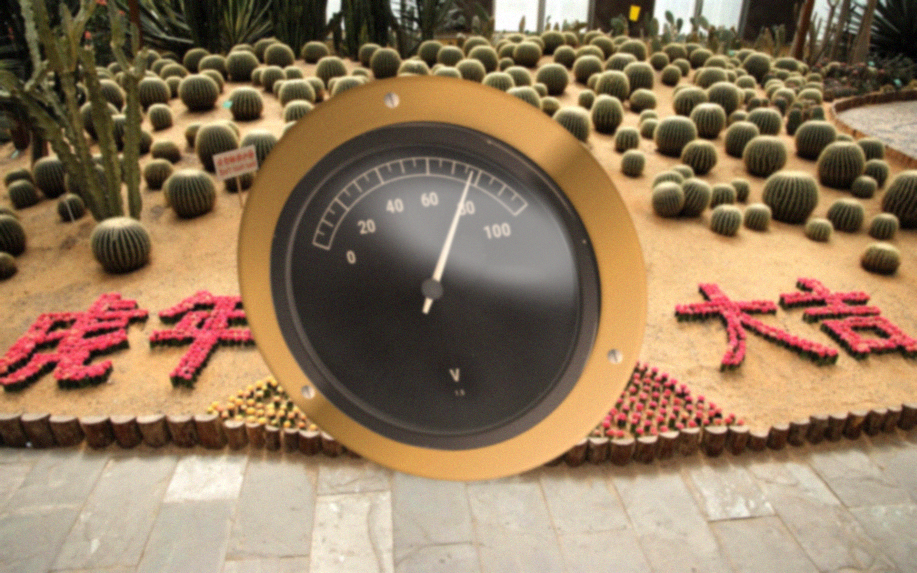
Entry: 77.5 V
